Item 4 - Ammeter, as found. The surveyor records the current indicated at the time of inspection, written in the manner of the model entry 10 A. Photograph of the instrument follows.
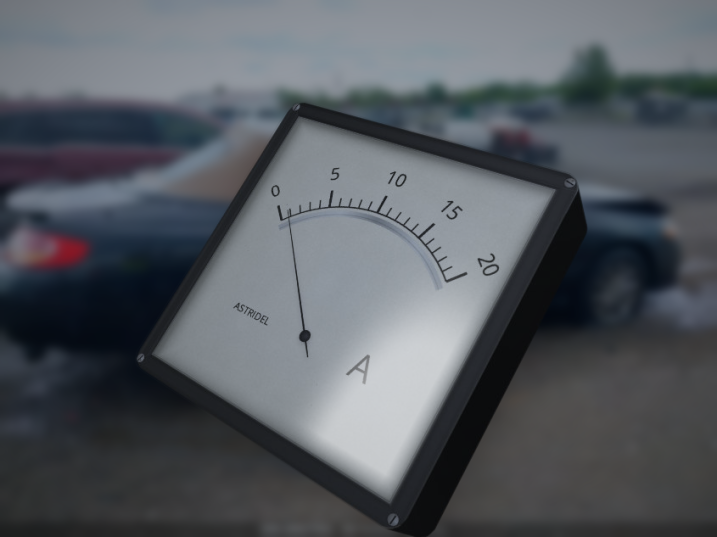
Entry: 1 A
